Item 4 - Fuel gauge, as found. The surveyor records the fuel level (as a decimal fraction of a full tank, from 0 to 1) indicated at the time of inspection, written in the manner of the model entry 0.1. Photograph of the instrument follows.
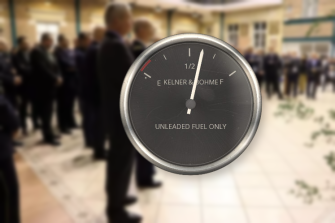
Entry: 0.625
